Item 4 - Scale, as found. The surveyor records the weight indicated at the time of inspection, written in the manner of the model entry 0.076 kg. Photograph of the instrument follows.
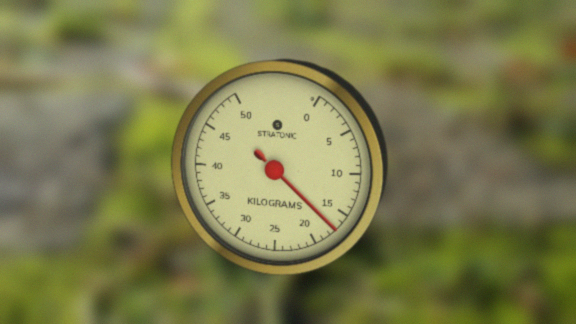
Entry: 17 kg
